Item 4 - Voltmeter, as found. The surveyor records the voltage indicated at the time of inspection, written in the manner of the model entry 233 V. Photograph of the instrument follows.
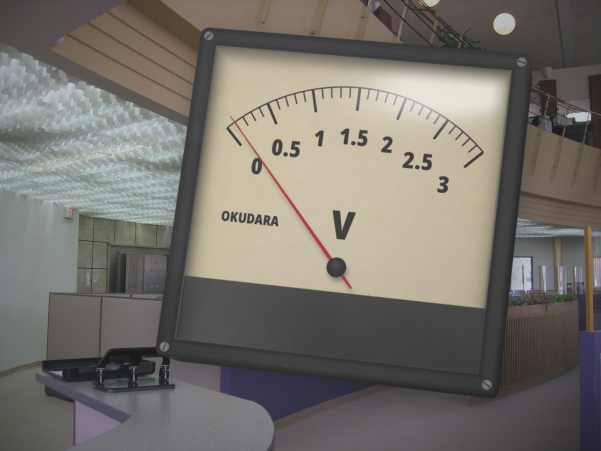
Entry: 0.1 V
